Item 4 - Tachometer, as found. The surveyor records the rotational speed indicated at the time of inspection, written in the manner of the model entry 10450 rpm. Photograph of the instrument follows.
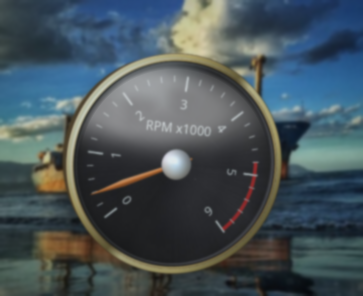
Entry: 400 rpm
